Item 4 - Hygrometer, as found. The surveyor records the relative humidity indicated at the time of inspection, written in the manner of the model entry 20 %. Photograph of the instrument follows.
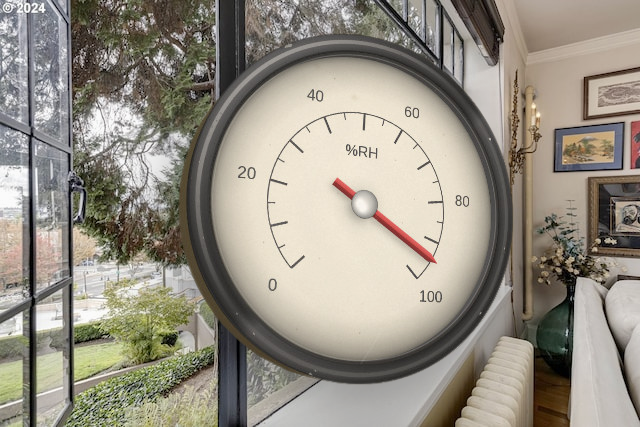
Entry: 95 %
